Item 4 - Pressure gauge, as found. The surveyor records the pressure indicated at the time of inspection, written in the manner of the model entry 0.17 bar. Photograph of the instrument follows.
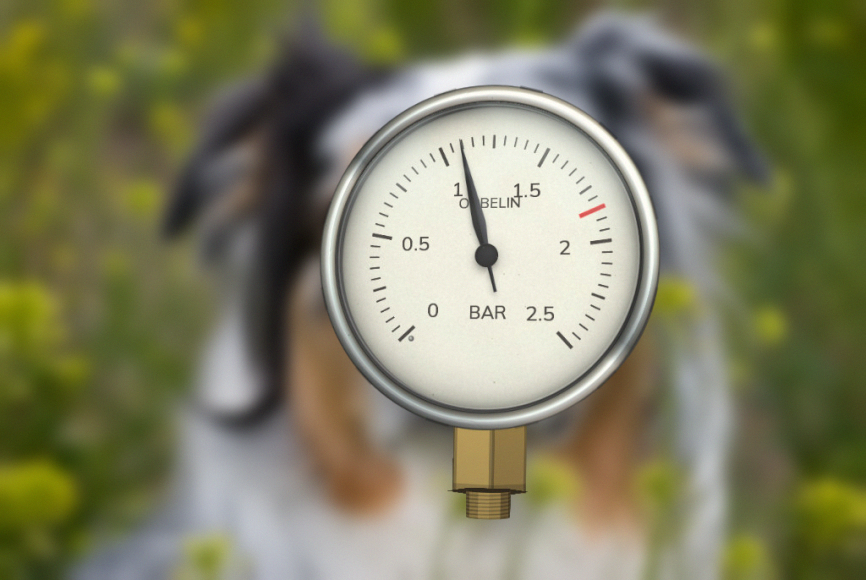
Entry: 1.1 bar
